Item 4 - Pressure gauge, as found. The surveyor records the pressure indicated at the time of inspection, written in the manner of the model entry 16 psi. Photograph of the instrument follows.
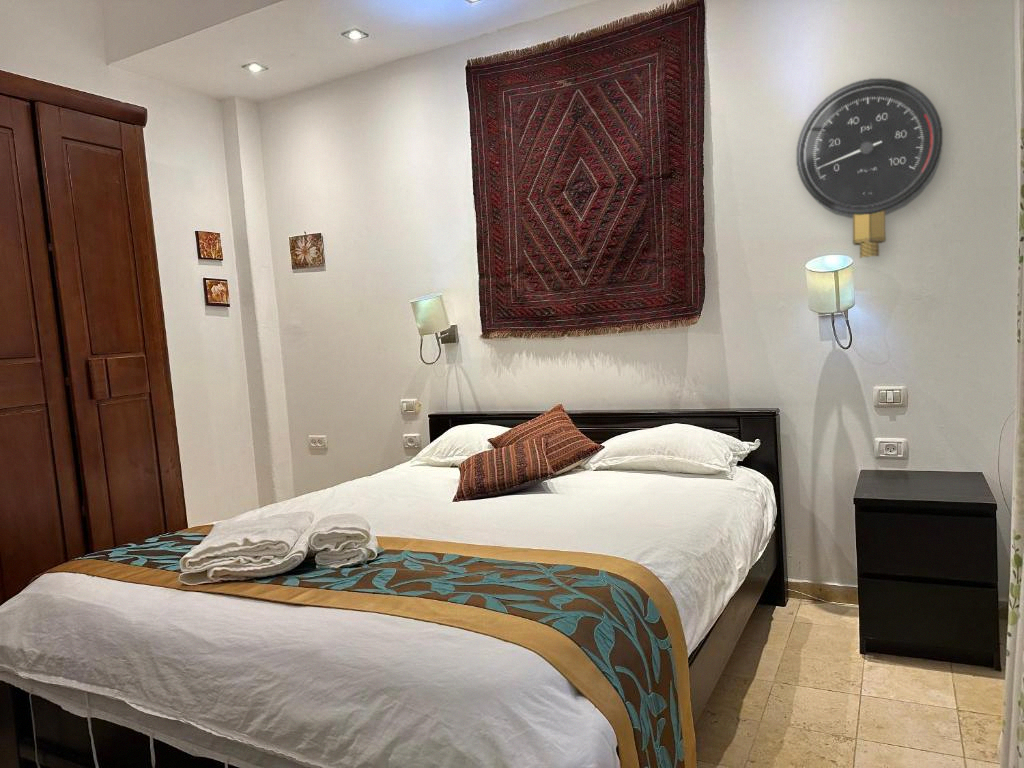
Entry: 5 psi
